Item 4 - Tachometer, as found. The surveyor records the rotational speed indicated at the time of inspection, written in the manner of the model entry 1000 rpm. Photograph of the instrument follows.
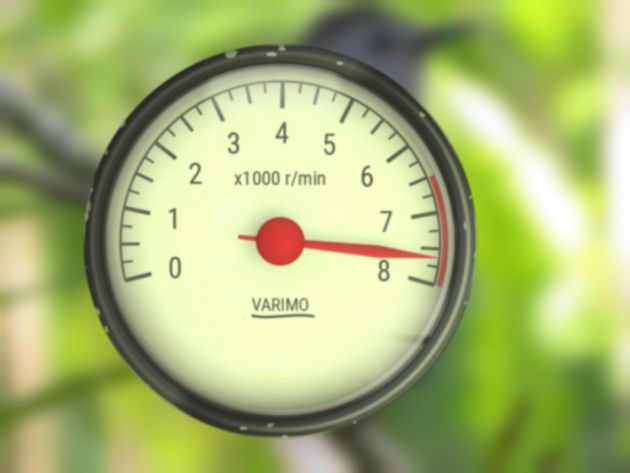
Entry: 7625 rpm
